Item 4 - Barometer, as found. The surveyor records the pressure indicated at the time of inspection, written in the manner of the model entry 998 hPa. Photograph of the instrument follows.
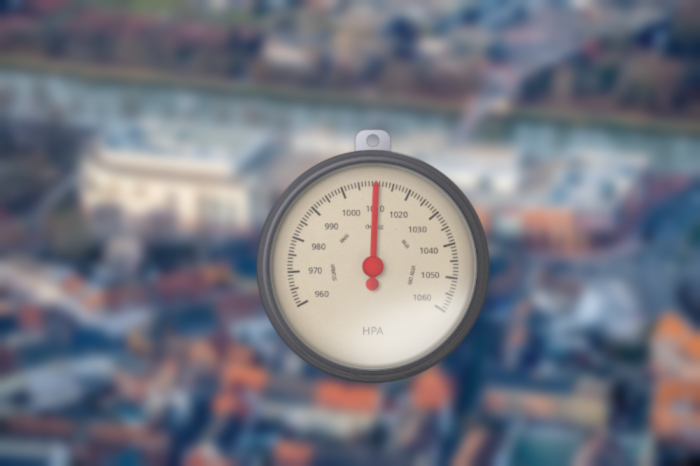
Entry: 1010 hPa
